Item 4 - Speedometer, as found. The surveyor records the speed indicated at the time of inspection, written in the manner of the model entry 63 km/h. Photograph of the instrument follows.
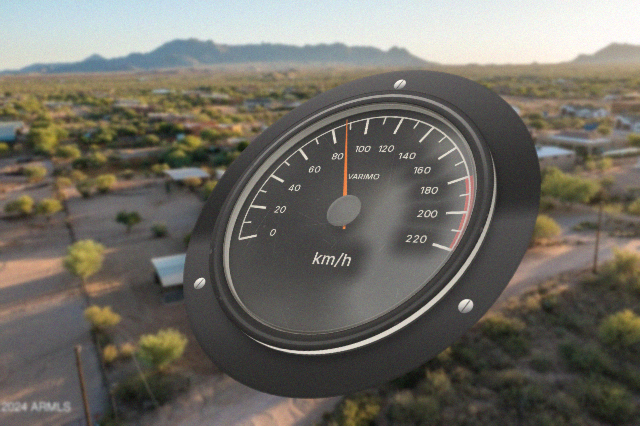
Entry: 90 km/h
